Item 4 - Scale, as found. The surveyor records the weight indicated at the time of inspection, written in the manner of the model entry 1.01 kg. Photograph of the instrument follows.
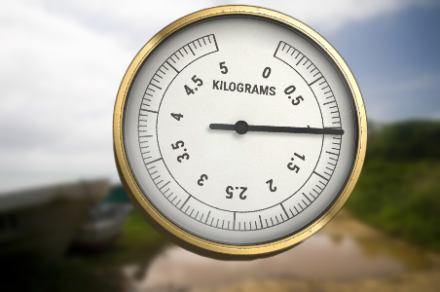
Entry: 1.05 kg
